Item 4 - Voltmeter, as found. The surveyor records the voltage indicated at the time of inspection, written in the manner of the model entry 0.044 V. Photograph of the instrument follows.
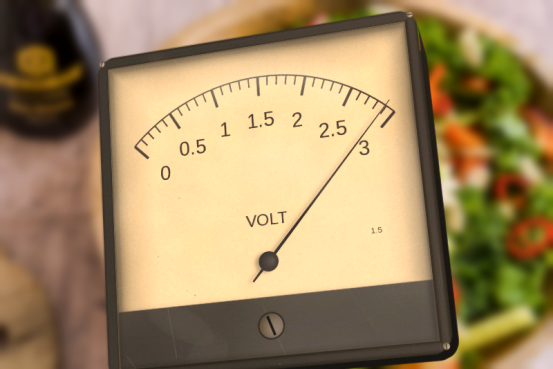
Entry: 2.9 V
